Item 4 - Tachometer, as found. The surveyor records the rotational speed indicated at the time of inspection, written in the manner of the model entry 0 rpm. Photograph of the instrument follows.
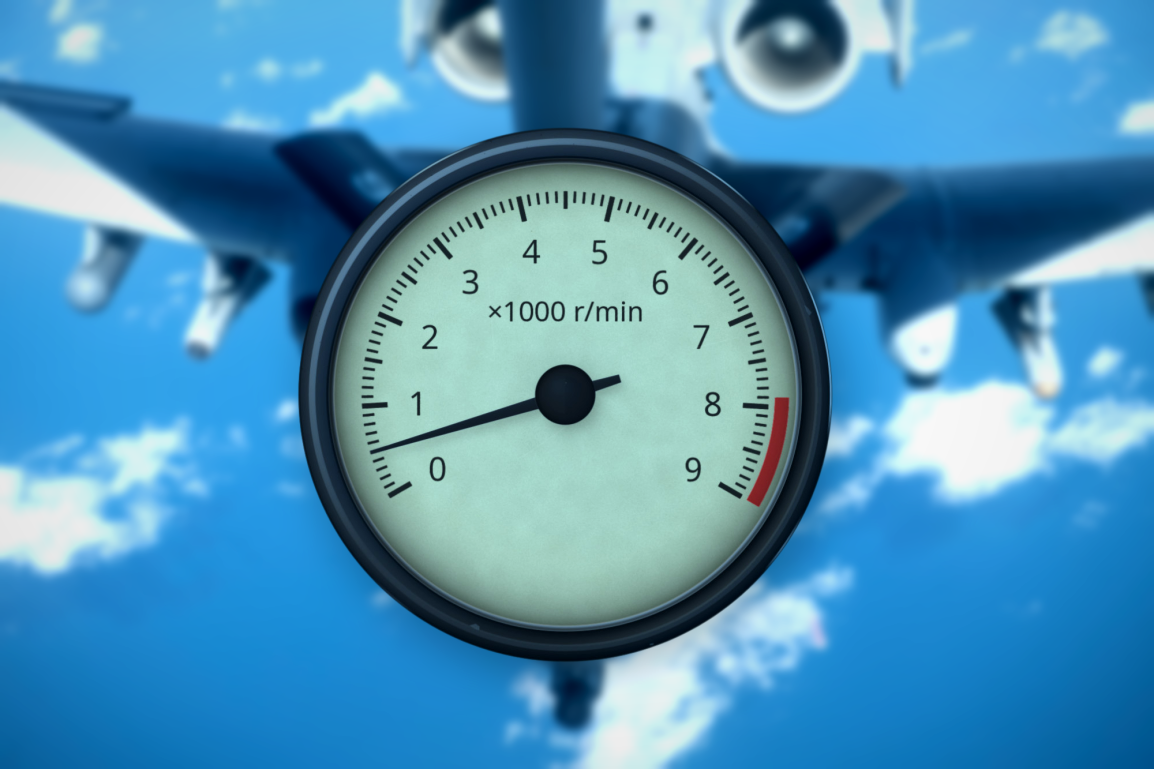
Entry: 500 rpm
